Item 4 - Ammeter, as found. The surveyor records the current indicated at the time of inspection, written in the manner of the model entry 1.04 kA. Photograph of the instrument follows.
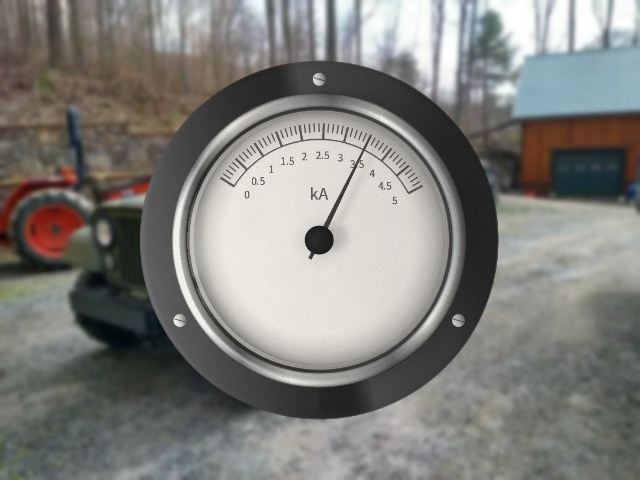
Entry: 3.5 kA
